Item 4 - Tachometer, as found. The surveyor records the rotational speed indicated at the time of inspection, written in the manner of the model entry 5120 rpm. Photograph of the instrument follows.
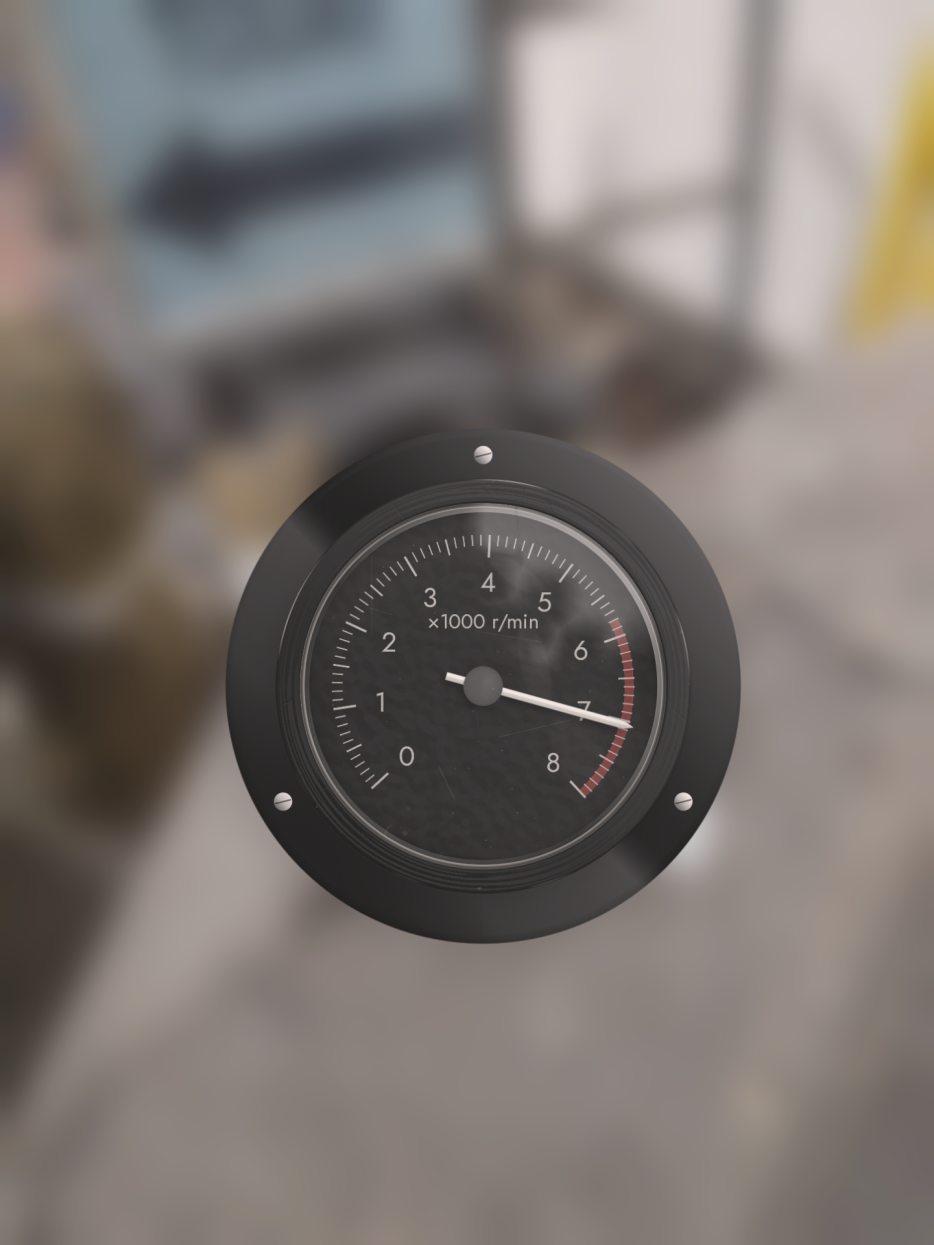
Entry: 7050 rpm
